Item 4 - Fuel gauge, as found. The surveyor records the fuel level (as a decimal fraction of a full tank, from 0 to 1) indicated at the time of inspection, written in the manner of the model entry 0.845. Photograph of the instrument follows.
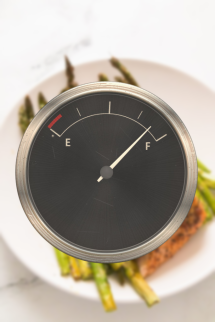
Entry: 0.875
